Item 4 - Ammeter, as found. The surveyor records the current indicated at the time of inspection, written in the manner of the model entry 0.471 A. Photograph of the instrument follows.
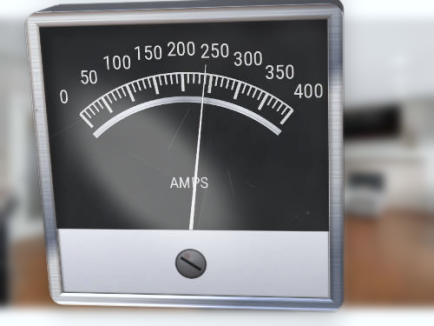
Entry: 240 A
